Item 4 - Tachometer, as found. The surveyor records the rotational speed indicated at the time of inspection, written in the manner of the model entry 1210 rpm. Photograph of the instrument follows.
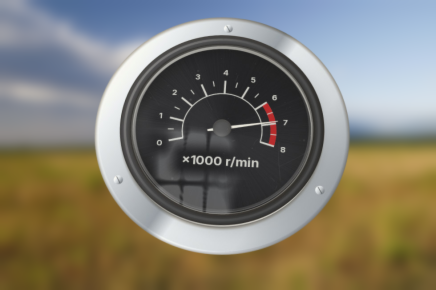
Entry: 7000 rpm
